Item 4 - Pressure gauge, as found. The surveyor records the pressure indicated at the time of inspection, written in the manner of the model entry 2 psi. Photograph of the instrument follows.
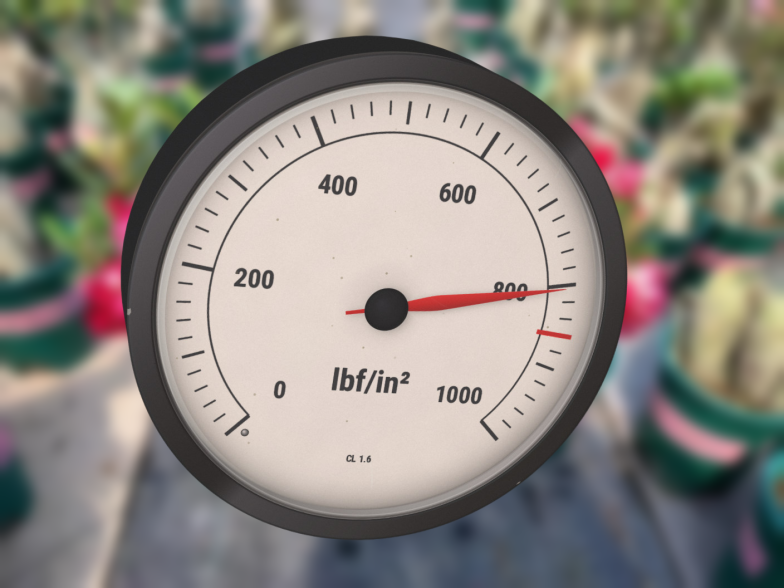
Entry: 800 psi
